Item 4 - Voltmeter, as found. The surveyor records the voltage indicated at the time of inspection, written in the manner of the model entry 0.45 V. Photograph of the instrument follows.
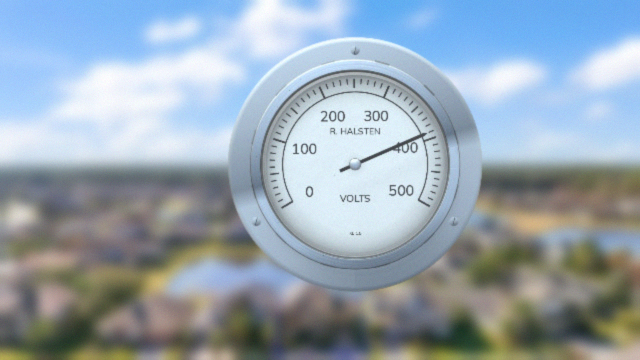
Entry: 390 V
